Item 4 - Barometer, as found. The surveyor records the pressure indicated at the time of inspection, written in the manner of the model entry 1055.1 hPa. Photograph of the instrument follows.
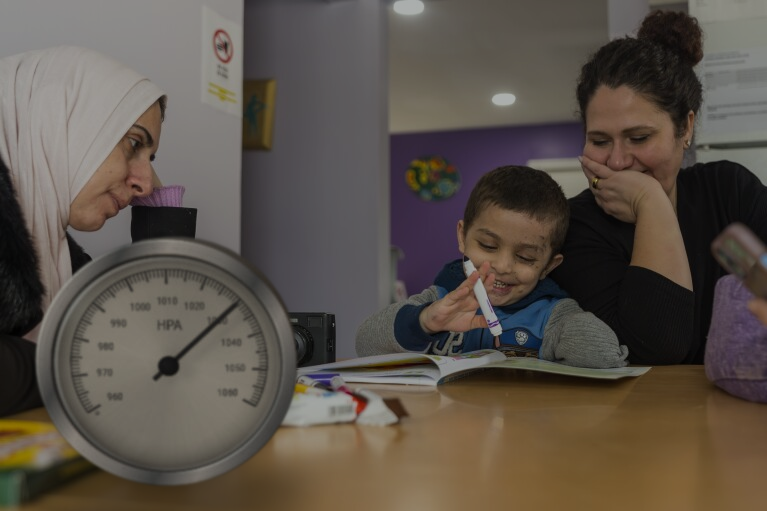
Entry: 1030 hPa
